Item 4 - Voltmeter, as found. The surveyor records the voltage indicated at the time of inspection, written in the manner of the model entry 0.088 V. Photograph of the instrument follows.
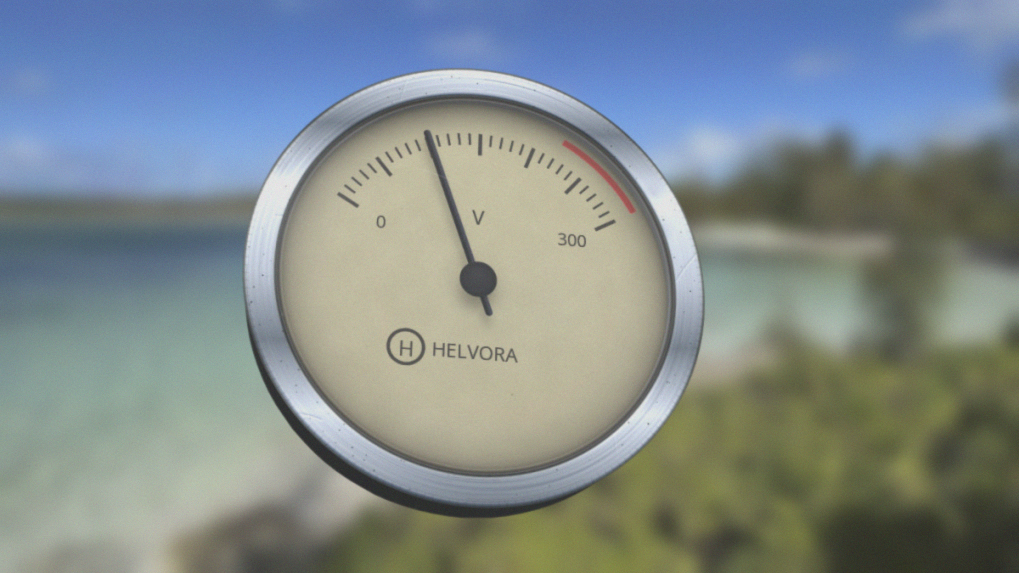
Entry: 100 V
